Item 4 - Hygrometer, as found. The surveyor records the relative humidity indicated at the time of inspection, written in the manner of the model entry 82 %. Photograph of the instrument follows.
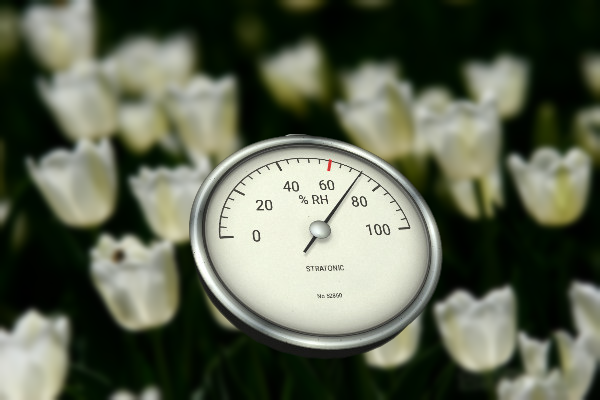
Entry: 72 %
